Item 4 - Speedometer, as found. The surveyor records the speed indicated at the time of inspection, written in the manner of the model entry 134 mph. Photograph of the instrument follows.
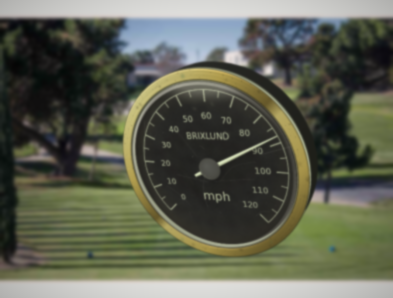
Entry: 87.5 mph
